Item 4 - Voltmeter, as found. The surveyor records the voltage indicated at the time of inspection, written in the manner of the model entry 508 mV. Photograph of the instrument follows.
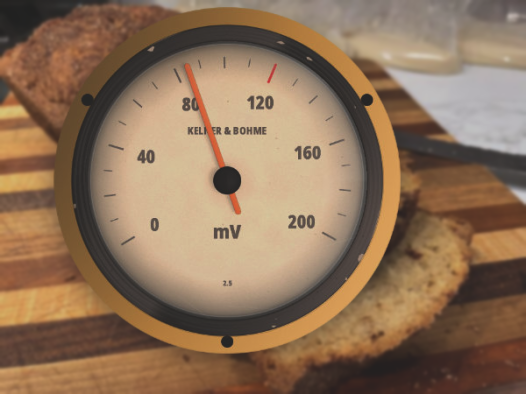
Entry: 85 mV
